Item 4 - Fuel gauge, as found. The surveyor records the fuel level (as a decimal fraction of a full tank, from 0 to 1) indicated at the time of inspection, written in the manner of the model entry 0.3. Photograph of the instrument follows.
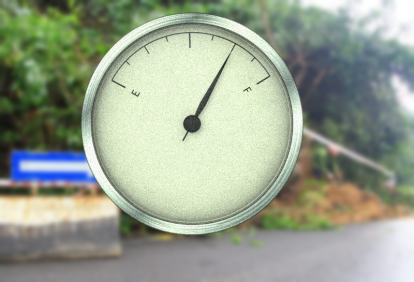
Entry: 0.75
